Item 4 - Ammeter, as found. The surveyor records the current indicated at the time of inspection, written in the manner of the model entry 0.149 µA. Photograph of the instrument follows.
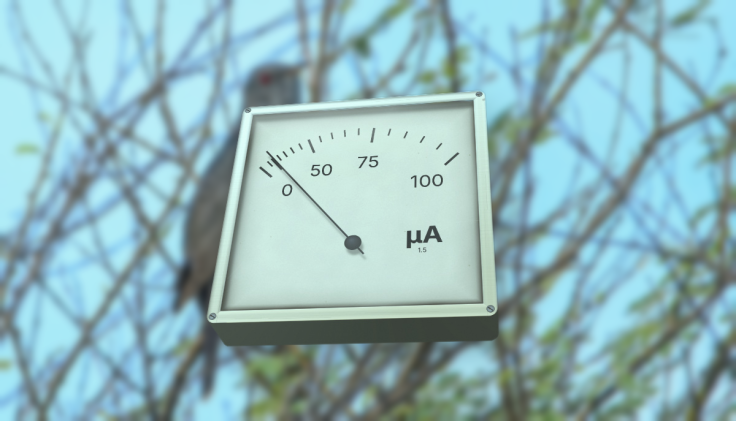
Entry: 25 µA
